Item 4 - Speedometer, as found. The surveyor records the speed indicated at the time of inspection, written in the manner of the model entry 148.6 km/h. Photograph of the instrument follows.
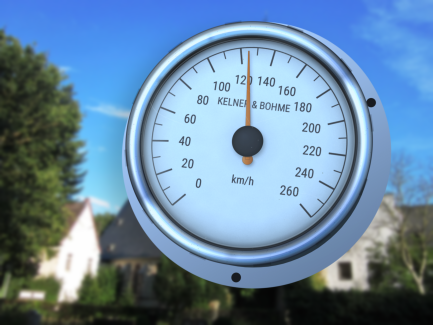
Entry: 125 km/h
